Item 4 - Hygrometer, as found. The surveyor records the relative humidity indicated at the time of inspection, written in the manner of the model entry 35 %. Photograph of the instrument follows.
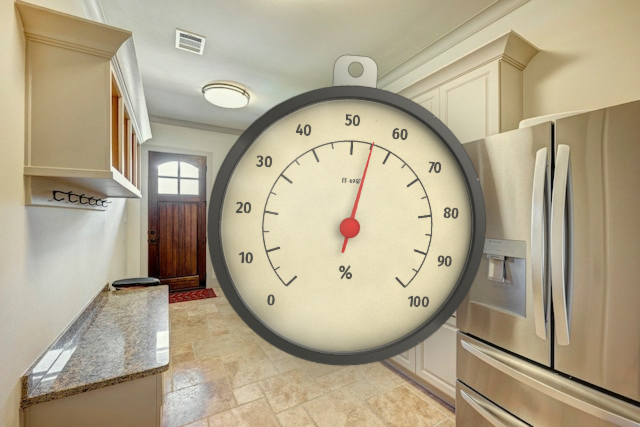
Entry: 55 %
